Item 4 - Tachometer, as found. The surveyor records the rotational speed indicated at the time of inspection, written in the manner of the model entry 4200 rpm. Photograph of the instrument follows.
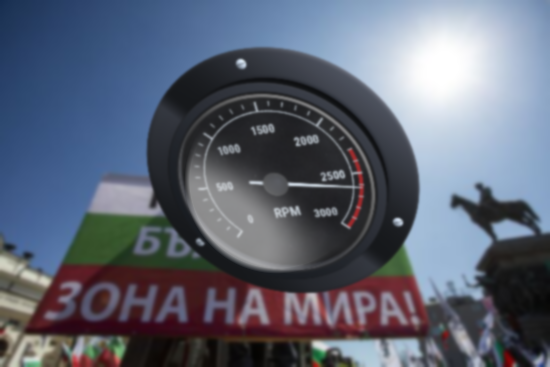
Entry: 2600 rpm
